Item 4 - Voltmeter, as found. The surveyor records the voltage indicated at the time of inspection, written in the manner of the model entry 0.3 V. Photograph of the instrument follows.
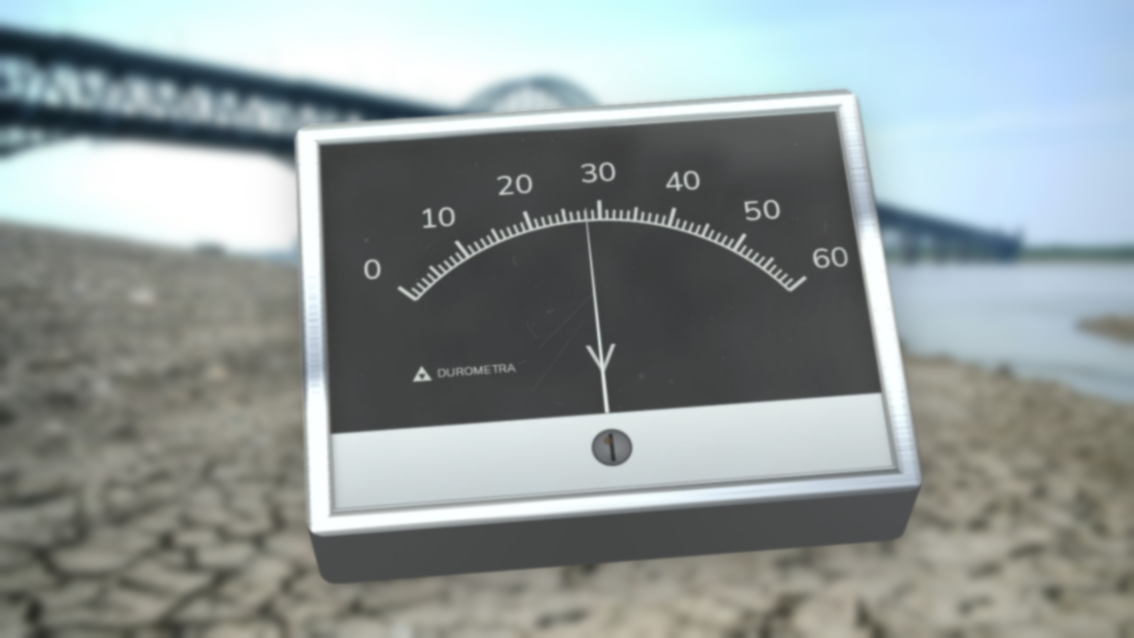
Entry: 28 V
